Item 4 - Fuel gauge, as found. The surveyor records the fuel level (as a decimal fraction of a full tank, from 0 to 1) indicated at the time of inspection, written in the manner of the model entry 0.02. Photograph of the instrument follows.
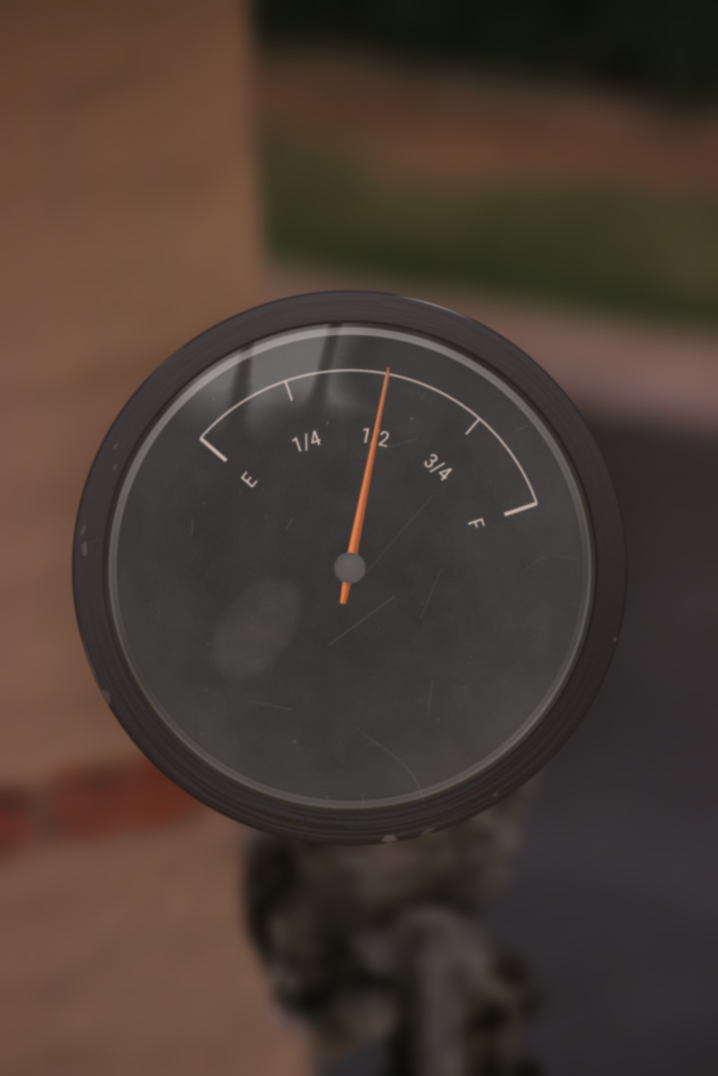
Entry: 0.5
